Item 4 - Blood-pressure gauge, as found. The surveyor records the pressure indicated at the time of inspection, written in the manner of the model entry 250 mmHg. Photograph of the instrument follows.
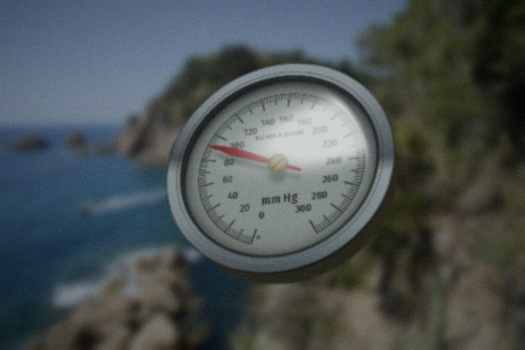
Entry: 90 mmHg
